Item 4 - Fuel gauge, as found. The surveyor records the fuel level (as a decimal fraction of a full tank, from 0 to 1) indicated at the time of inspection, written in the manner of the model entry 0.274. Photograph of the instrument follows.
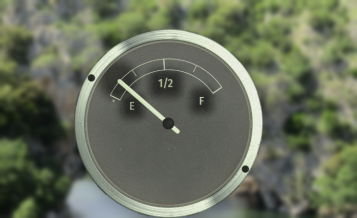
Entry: 0.125
